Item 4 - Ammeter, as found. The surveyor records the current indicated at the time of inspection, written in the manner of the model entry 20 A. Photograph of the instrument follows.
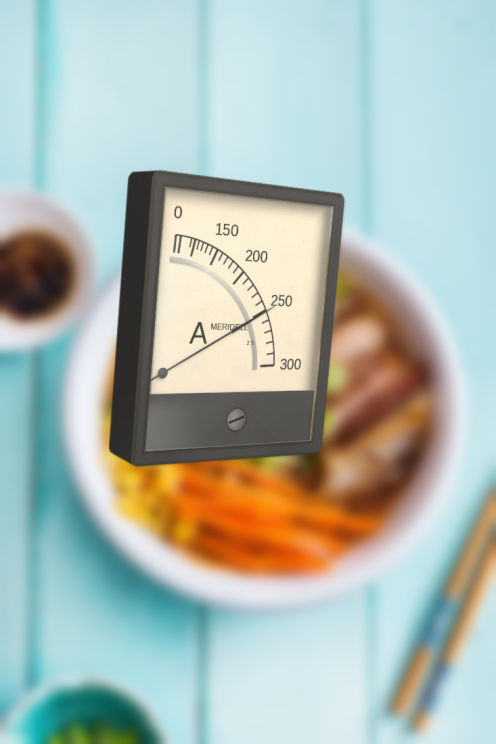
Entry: 250 A
